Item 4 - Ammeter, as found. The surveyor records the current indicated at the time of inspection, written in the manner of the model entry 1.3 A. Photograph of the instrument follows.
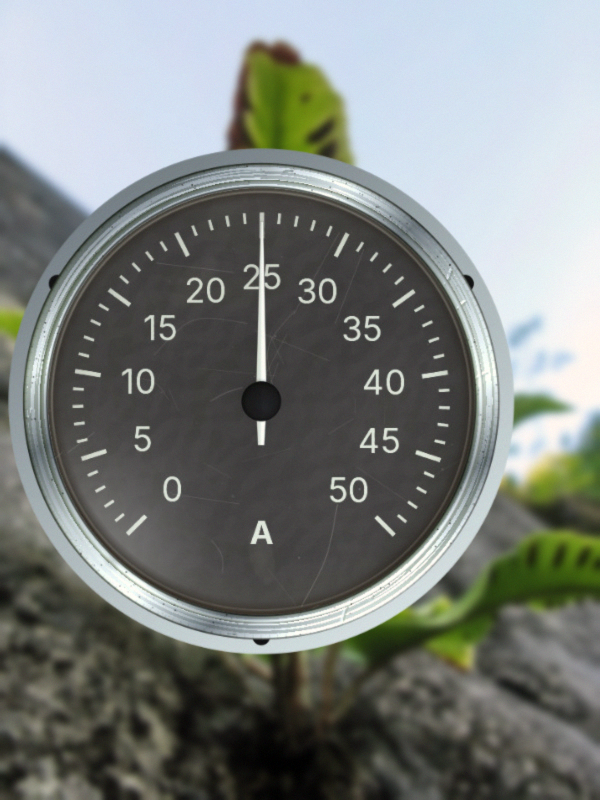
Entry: 25 A
